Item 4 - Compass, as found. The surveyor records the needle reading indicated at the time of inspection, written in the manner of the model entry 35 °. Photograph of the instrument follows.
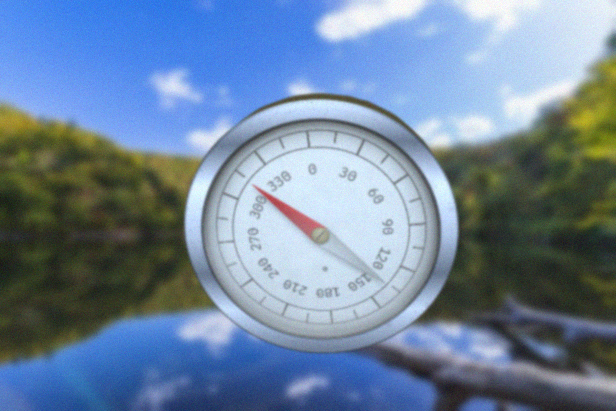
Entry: 315 °
